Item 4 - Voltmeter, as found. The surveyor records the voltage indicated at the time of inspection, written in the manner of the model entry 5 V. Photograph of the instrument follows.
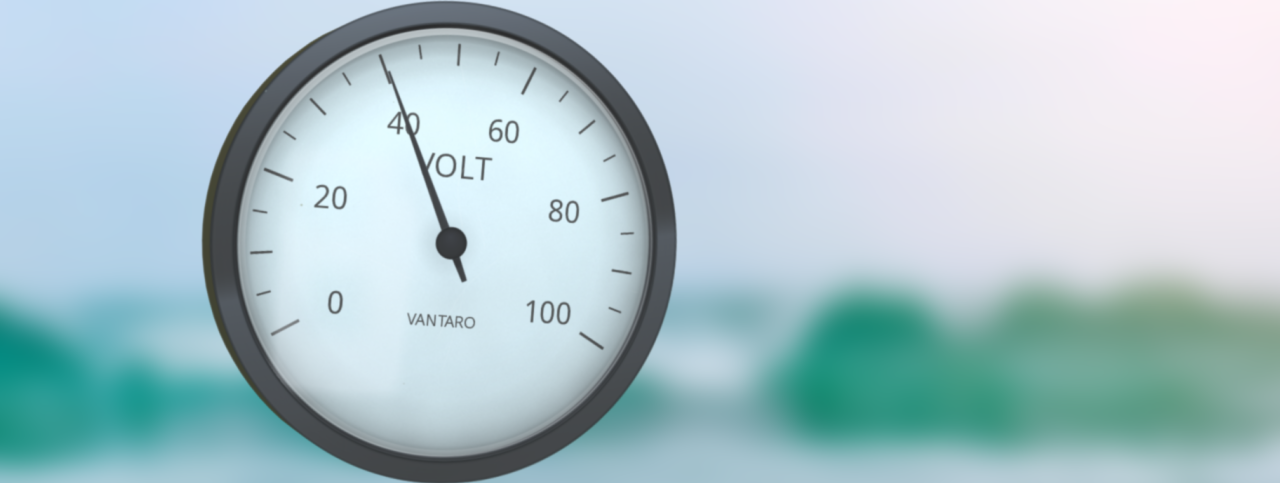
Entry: 40 V
